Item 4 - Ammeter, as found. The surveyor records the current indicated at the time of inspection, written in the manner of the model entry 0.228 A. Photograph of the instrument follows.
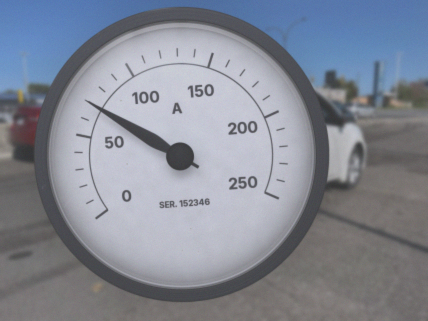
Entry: 70 A
